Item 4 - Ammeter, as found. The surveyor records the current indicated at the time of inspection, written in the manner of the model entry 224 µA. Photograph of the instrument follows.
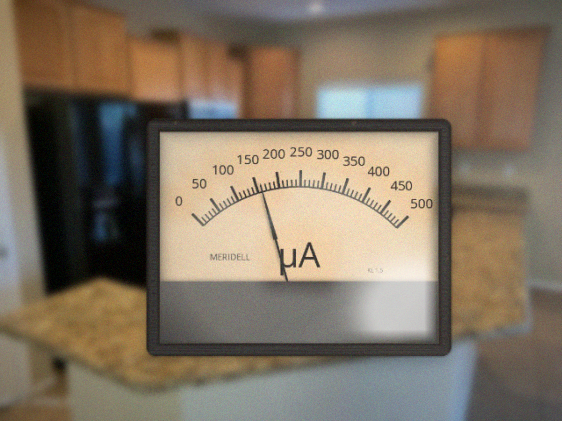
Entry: 160 µA
